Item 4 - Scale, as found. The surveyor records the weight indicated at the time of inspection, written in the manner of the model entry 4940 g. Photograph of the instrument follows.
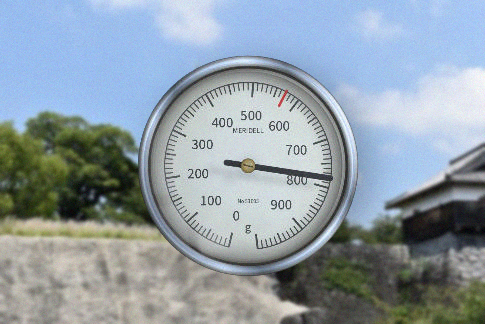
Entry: 780 g
